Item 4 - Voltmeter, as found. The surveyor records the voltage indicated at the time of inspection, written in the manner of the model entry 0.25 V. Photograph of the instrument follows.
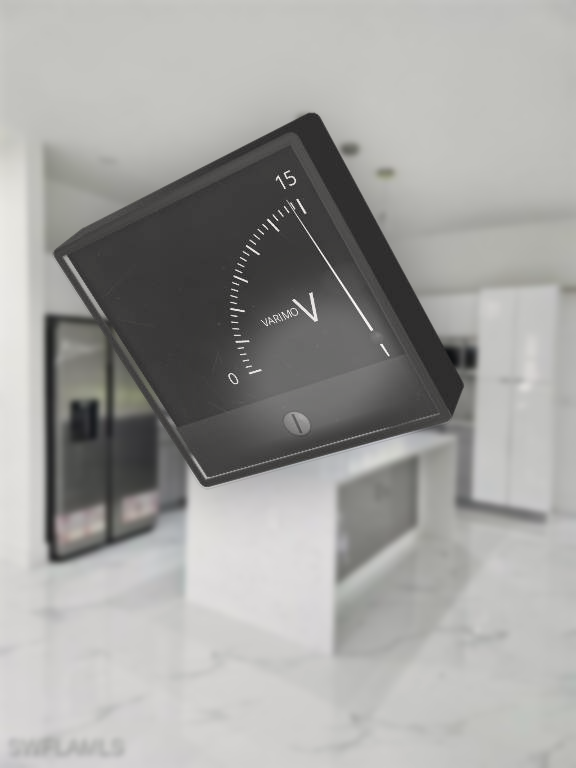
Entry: 14.5 V
